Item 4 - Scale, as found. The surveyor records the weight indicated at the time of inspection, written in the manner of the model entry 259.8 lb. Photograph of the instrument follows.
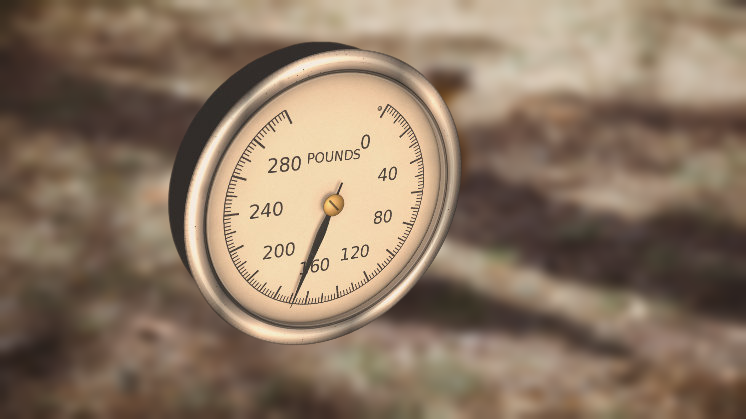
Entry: 170 lb
